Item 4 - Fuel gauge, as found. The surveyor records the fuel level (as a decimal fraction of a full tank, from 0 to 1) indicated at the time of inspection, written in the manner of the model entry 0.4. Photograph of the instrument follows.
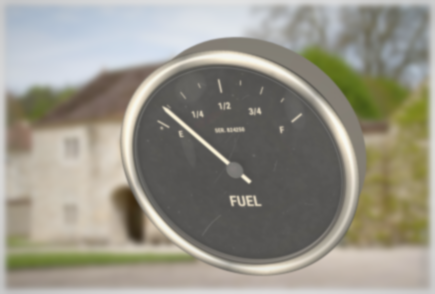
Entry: 0.125
